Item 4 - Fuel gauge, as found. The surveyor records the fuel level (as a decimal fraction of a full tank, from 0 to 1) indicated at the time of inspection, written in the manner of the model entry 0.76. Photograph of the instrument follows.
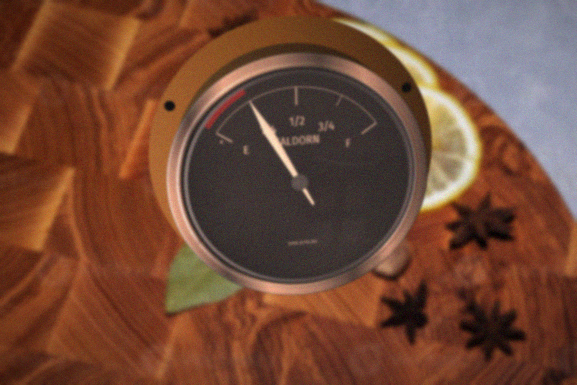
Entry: 0.25
